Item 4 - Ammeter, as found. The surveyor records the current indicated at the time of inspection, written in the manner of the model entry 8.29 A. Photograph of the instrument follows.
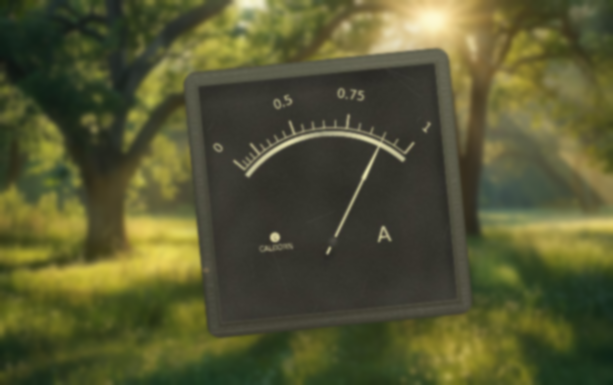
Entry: 0.9 A
